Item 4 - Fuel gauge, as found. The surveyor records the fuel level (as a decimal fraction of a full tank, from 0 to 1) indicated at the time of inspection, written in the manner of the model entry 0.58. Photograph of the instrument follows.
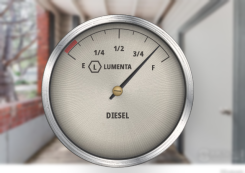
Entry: 0.875
